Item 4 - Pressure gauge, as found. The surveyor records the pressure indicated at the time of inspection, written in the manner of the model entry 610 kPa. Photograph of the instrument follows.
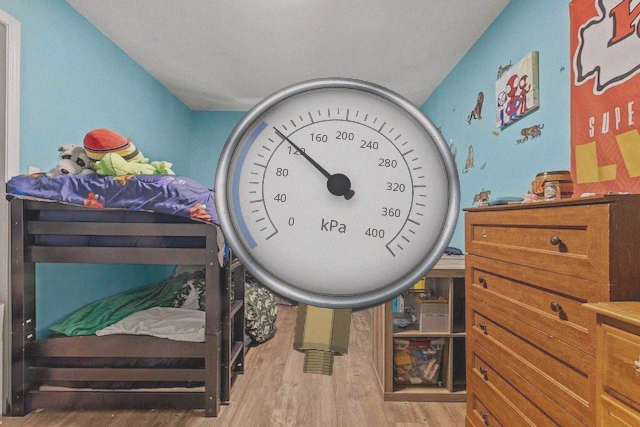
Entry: 120 kPa
